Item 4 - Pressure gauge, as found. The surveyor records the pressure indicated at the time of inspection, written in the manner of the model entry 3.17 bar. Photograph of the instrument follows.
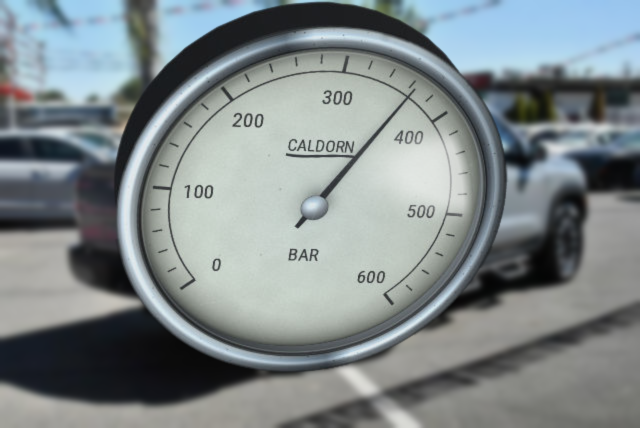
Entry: 360 bar
